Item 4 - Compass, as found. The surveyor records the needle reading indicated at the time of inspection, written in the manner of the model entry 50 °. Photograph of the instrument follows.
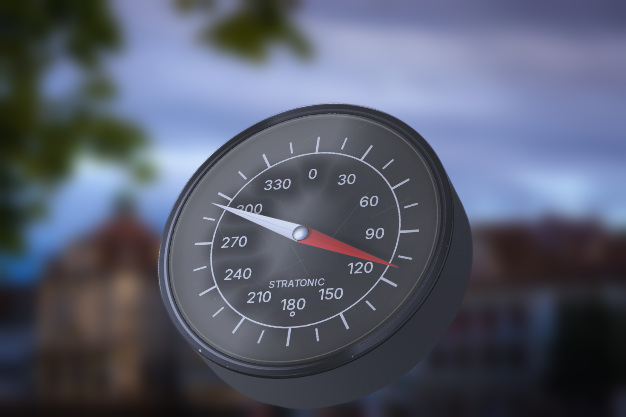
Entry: 112.5 °
